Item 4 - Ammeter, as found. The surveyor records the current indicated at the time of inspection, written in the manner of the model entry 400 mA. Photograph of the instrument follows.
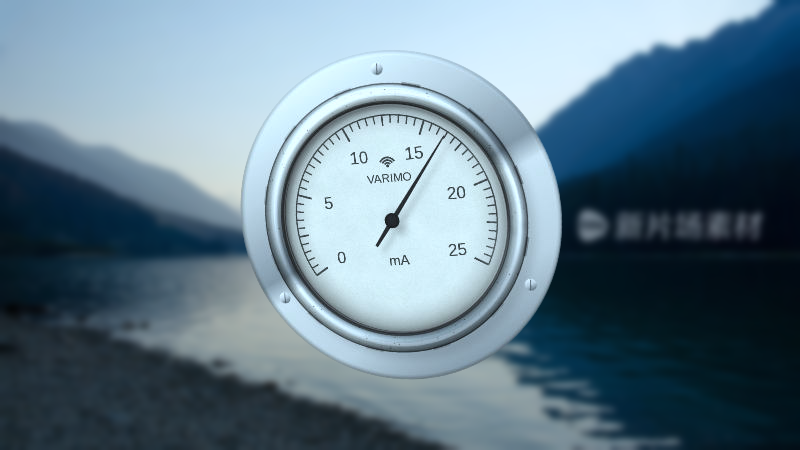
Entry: 16.5 mA
